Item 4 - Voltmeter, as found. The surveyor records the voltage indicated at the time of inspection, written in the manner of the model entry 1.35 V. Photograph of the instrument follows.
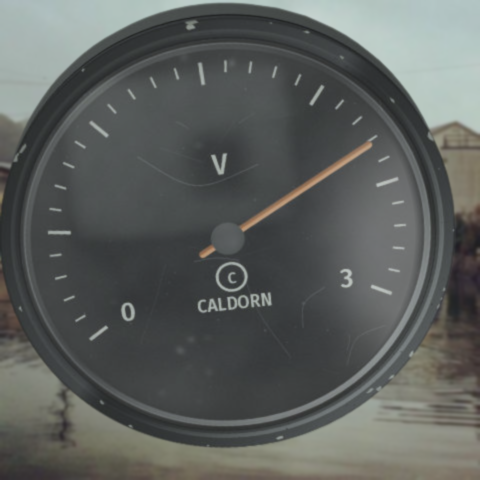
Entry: 2.3 V
